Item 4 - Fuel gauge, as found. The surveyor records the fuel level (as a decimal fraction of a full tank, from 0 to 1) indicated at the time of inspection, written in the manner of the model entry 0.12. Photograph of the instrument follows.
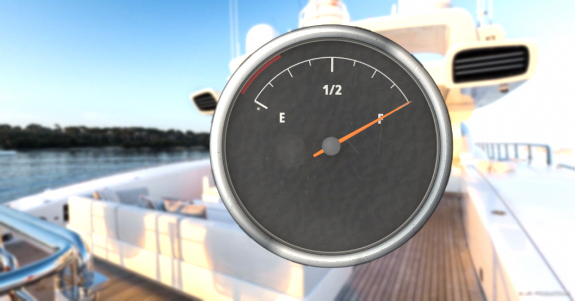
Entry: 1
